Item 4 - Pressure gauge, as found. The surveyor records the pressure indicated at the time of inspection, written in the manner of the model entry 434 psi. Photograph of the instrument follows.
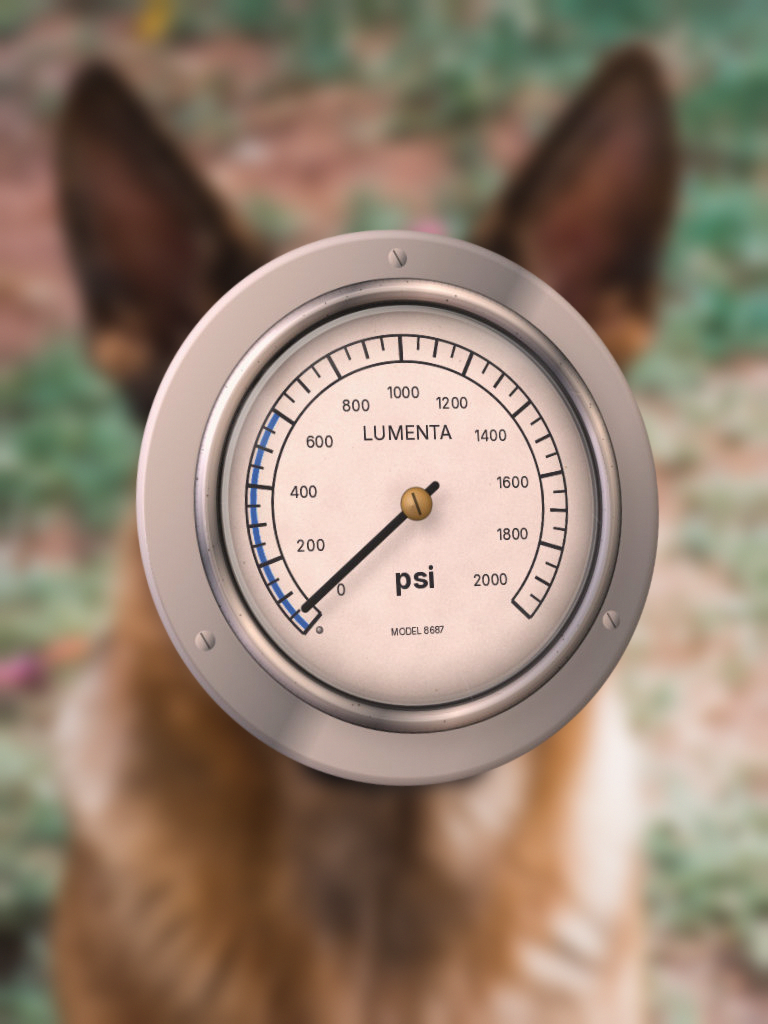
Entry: 50 psi
